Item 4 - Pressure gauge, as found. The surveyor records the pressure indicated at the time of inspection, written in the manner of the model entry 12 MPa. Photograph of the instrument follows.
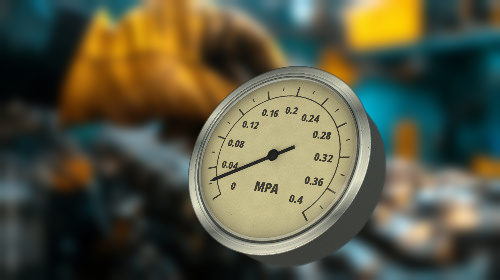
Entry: 0.02 MPa
